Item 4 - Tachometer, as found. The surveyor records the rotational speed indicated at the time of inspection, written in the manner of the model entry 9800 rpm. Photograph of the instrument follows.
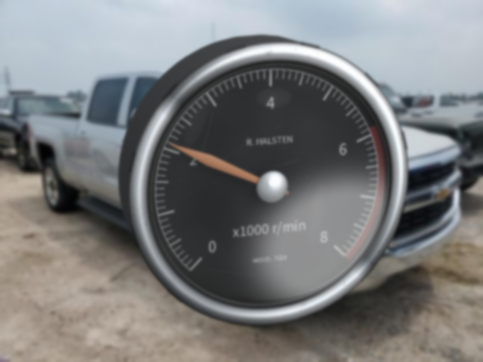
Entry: 2100 rpm
